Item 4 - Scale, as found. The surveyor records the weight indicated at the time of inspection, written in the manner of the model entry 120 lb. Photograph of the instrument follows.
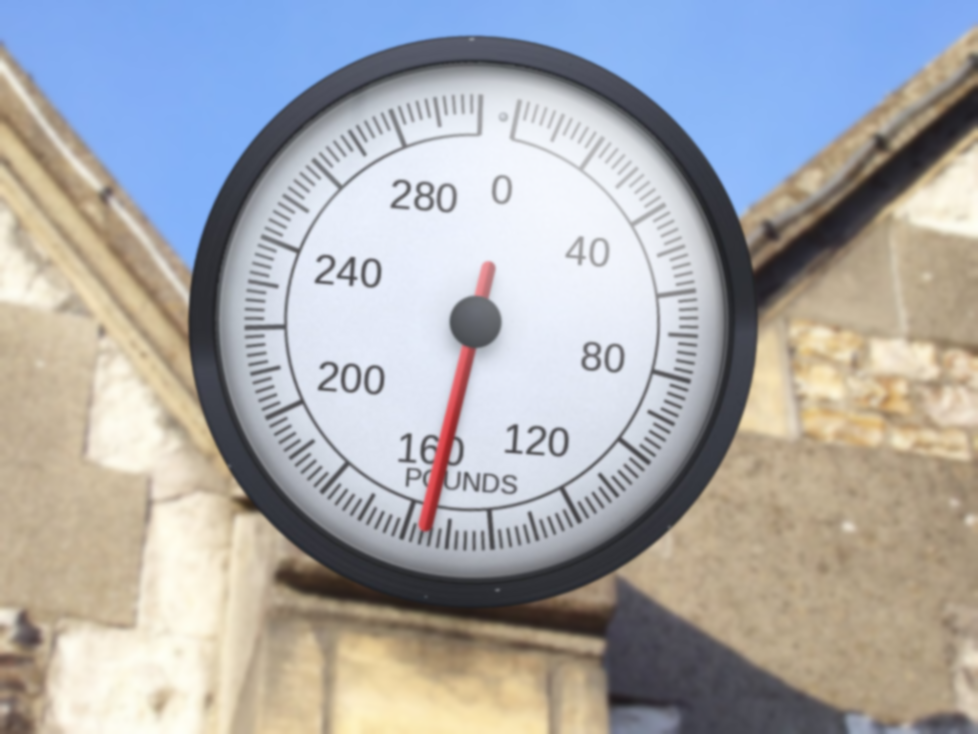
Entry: 156 lb
